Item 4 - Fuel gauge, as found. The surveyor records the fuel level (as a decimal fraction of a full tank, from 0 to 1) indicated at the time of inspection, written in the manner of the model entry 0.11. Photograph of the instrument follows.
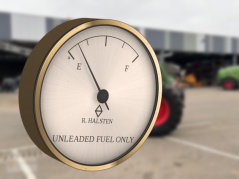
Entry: 0.125
